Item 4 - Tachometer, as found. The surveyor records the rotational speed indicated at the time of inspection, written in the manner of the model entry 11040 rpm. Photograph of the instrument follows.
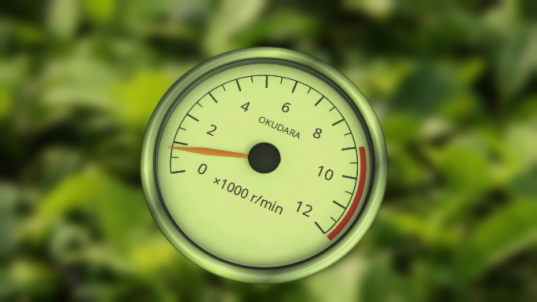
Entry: 750 rpm
